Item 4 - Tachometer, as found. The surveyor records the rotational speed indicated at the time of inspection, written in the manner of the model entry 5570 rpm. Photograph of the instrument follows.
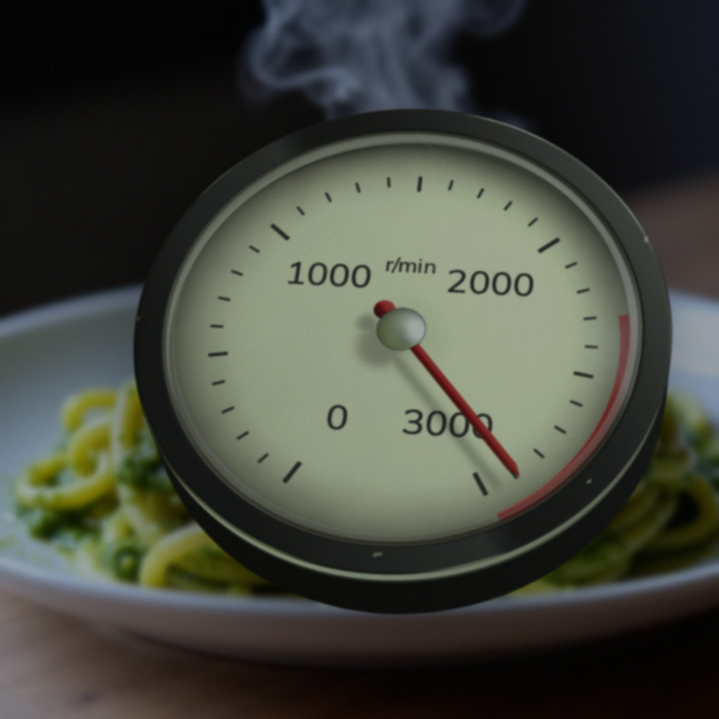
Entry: 2900 rpm
